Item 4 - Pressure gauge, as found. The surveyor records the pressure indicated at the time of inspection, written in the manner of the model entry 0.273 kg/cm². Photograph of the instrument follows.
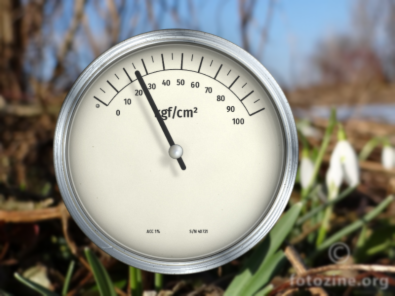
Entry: 25 kg/cm²
